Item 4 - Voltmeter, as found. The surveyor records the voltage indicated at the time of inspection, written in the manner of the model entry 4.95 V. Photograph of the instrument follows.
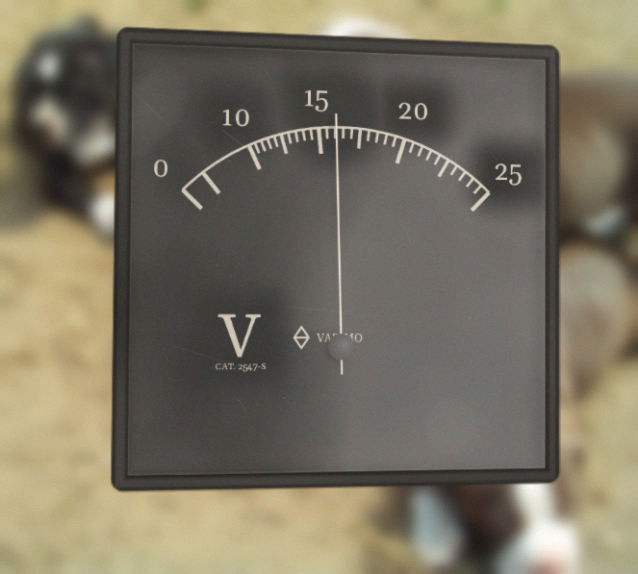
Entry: 16 V
